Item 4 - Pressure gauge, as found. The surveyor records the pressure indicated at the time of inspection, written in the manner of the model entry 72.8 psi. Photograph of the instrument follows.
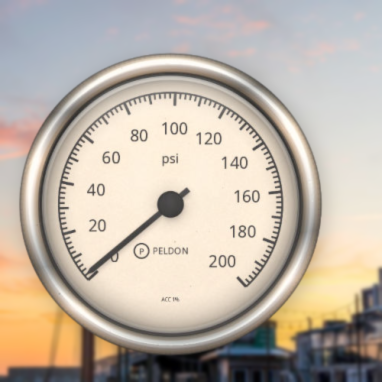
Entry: 2 psi
